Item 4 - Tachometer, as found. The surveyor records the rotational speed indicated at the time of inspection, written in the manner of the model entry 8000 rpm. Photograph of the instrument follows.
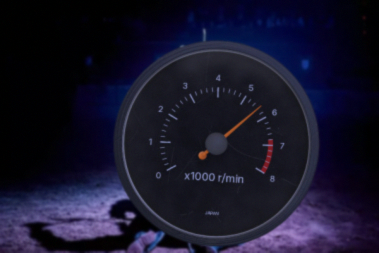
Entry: 5600 rpm
